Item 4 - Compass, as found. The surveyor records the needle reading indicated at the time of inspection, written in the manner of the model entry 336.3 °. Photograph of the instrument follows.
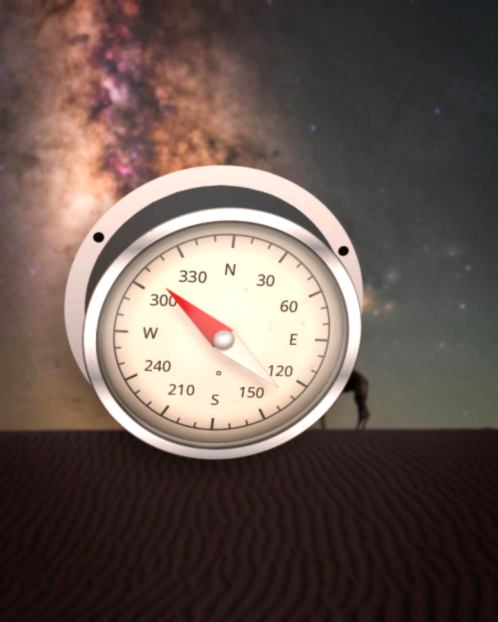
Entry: 310 °
